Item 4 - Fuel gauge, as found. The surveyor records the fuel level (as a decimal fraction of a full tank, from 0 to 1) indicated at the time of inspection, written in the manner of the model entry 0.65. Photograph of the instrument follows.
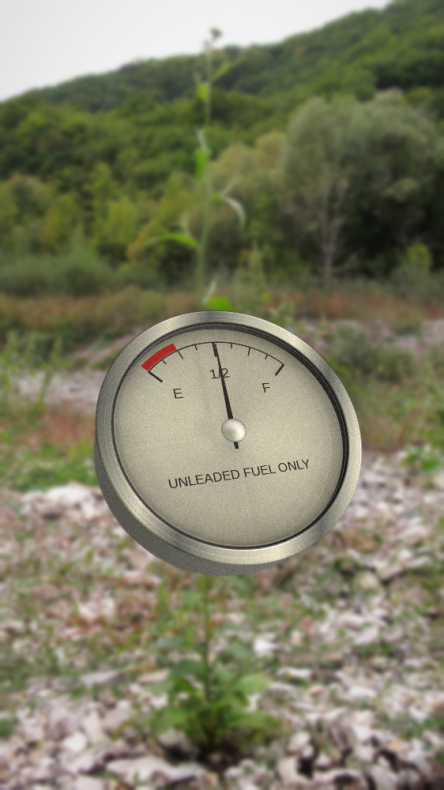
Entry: 0.5
